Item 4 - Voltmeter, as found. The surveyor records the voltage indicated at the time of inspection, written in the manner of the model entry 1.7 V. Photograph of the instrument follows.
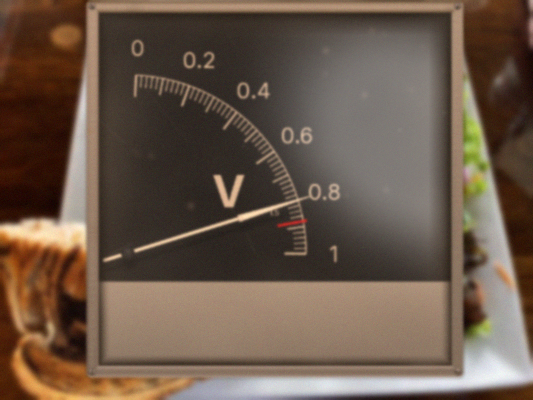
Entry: 0.8 V
